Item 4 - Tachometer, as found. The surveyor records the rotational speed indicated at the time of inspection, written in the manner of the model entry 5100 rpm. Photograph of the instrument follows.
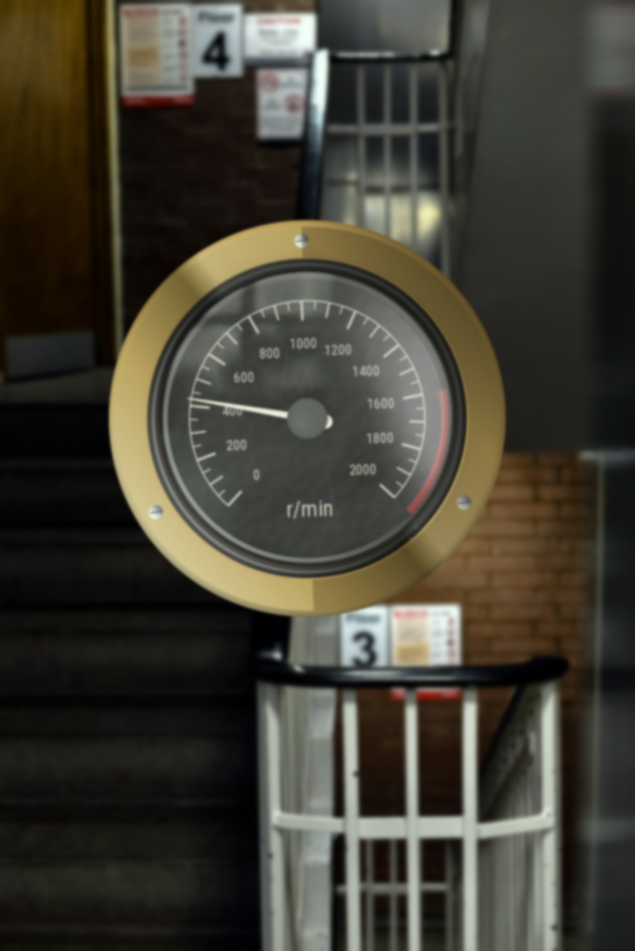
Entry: 425 rpm
